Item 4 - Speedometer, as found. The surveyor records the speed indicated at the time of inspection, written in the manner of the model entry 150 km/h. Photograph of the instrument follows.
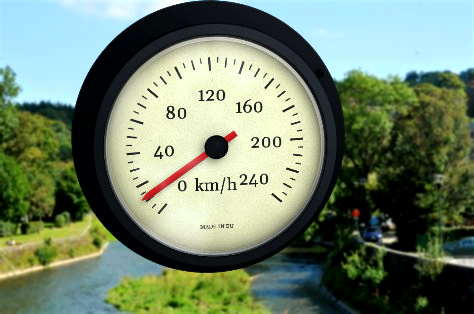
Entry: 12.5 km/h
